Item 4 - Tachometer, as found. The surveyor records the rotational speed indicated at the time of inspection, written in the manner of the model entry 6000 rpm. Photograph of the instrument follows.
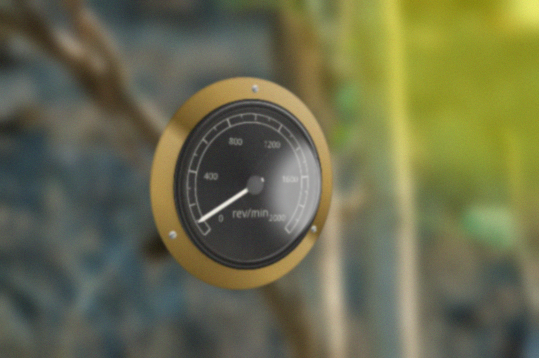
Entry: 100 rpm
